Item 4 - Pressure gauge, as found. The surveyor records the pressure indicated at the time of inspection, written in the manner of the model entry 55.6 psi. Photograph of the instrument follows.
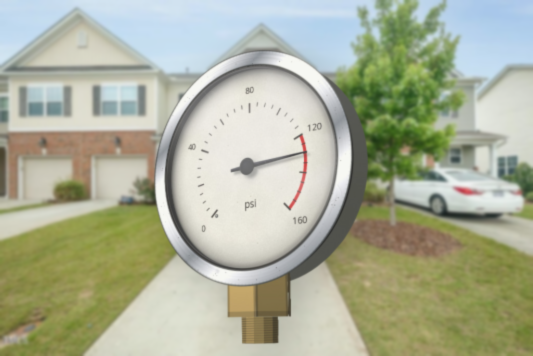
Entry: 130 psi
